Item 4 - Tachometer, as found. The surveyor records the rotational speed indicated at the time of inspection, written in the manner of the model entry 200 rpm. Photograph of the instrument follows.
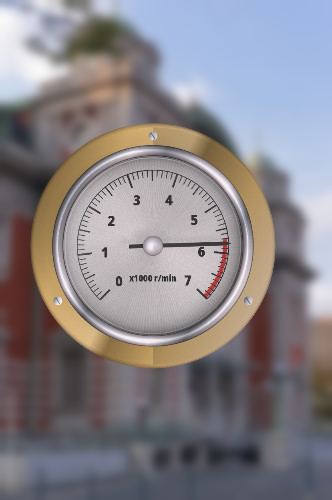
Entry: 5800 rpm
